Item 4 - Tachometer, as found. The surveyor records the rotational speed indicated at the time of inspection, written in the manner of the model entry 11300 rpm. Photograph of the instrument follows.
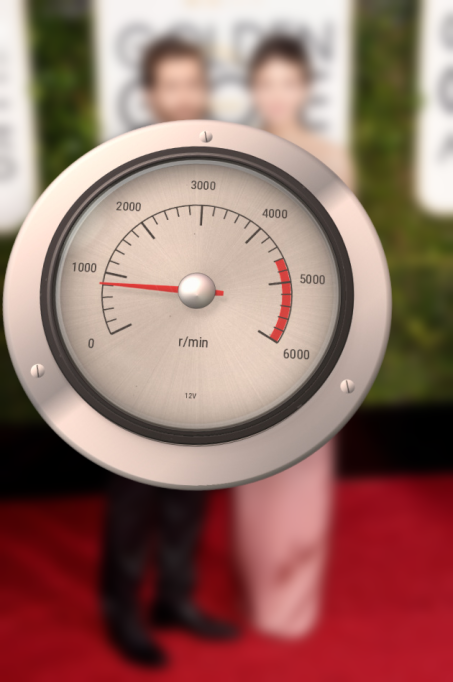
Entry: 800 rpm
